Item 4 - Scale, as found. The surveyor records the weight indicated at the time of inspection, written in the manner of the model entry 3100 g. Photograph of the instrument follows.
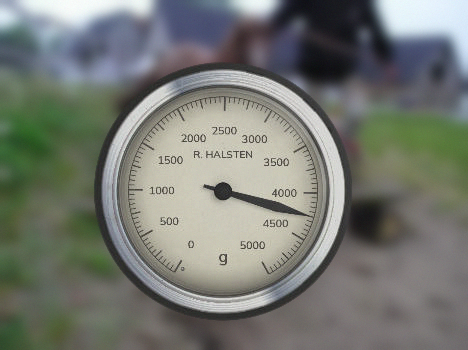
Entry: 4250 g
